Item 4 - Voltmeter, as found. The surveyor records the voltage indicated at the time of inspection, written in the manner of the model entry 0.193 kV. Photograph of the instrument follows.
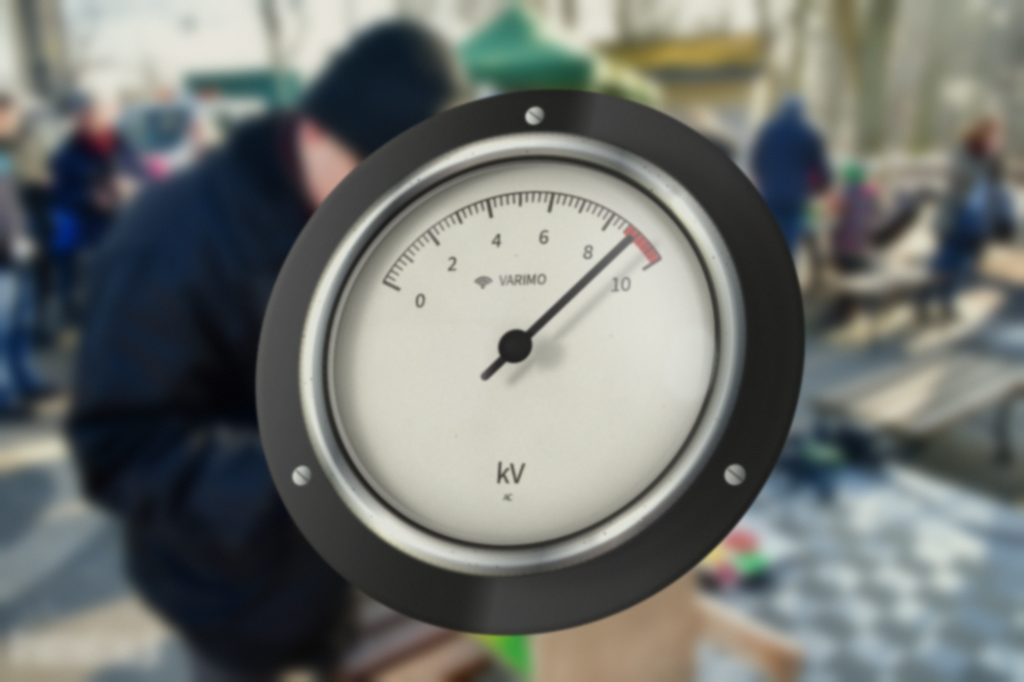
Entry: 9 kV
